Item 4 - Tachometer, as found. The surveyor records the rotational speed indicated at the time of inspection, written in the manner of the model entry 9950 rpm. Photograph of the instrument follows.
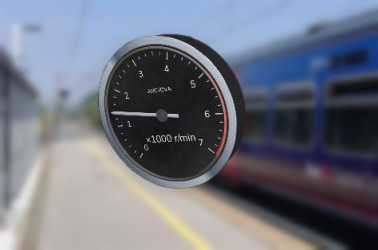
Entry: 1400 rpm
